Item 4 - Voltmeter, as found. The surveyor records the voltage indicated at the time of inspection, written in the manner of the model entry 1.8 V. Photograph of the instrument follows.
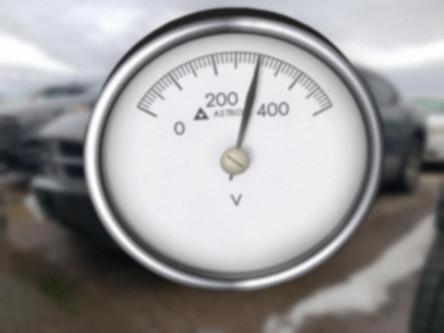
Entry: 300 V
